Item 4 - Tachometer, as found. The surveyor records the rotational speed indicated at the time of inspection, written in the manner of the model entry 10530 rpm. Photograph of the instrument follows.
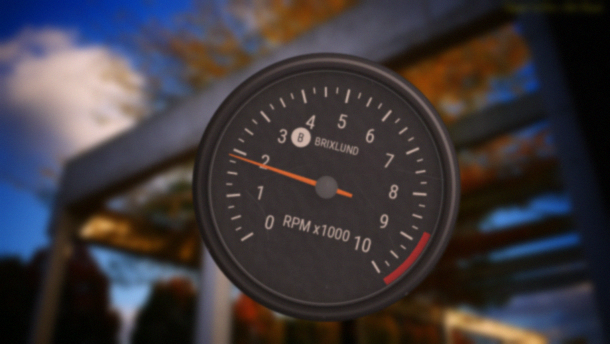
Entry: 1875 rpm
